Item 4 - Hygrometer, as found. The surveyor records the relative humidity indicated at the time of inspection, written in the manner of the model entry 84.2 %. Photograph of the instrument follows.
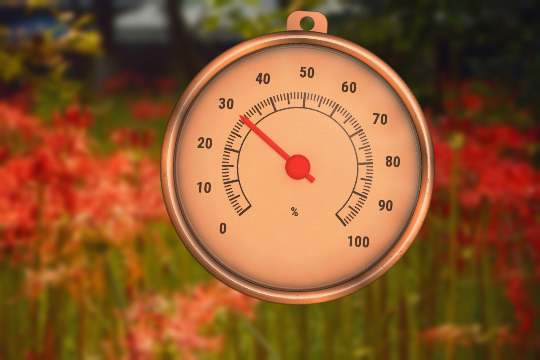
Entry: 30 %
